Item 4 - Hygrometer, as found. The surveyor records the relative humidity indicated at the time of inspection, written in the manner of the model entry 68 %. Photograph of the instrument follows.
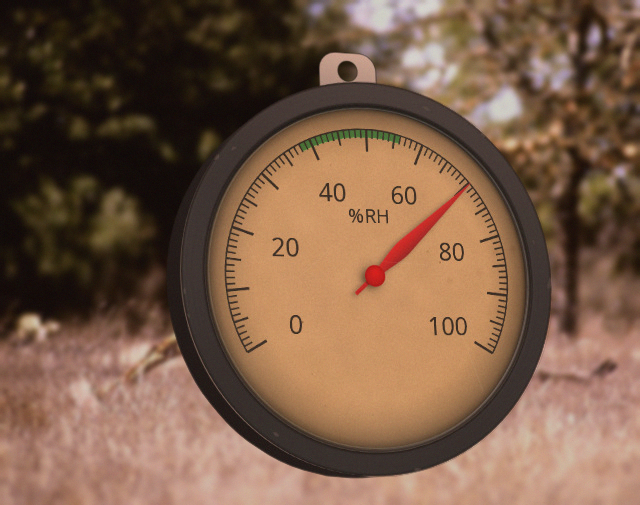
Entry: 70 %
